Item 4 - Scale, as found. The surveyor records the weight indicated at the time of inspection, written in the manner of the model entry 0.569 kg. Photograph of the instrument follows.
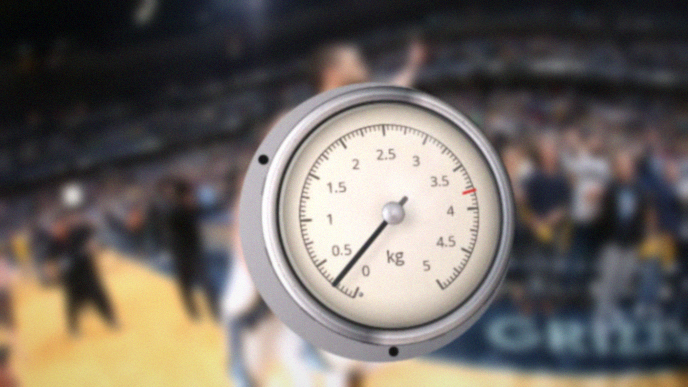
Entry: 0.25 kg
